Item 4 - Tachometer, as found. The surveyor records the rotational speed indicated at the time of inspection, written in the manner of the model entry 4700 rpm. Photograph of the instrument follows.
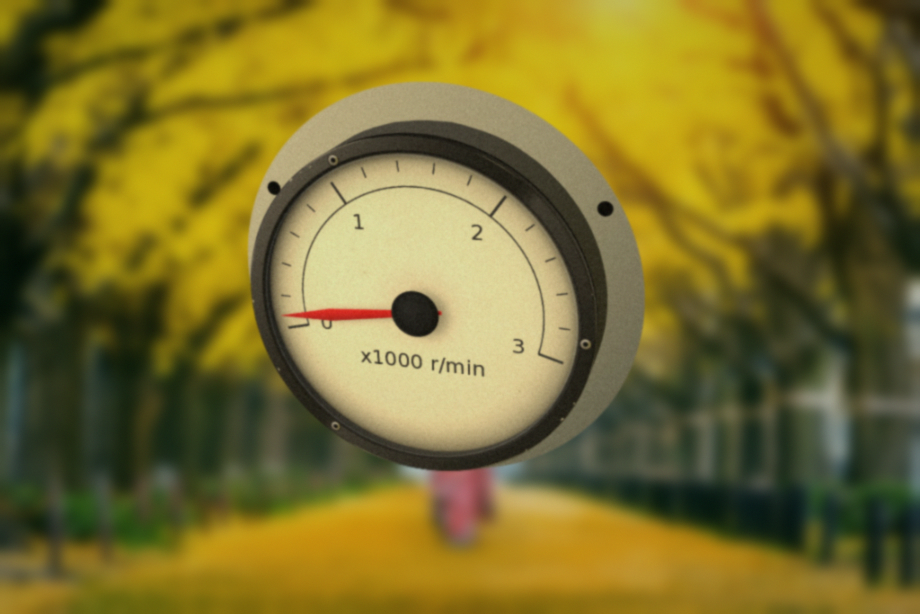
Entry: 100 rpm
